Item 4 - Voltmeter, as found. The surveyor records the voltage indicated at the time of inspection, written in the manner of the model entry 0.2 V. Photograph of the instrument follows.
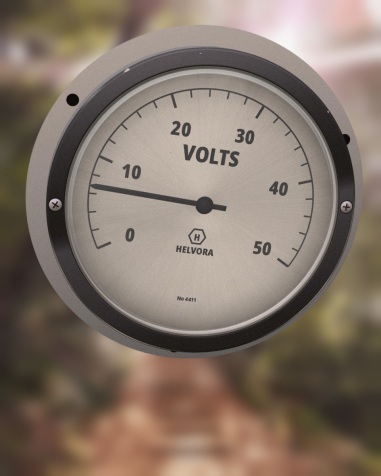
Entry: 7 V
